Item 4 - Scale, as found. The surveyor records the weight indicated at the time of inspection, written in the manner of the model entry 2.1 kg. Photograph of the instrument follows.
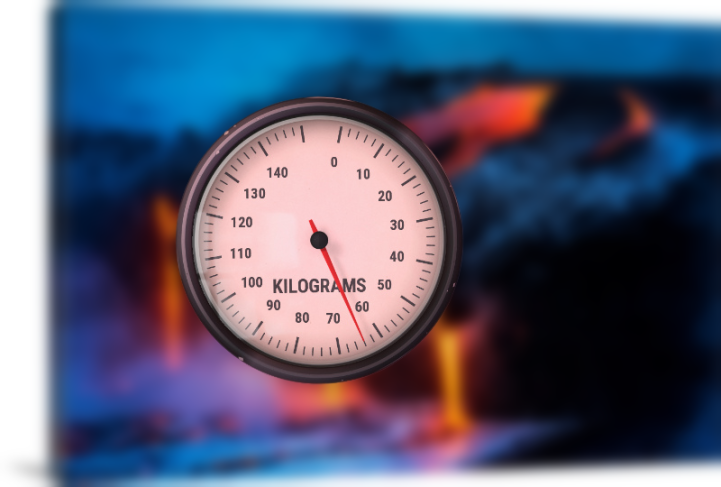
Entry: 64 kg
